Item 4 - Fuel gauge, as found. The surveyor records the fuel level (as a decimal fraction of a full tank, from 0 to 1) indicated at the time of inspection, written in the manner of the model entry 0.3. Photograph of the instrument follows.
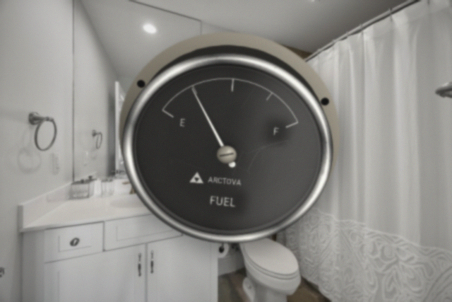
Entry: 0.25
